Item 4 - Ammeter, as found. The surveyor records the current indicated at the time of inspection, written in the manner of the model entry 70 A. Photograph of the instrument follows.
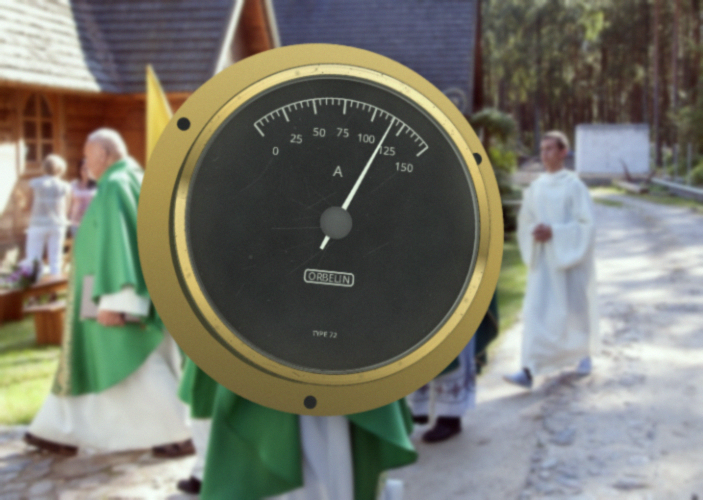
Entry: 115 A
